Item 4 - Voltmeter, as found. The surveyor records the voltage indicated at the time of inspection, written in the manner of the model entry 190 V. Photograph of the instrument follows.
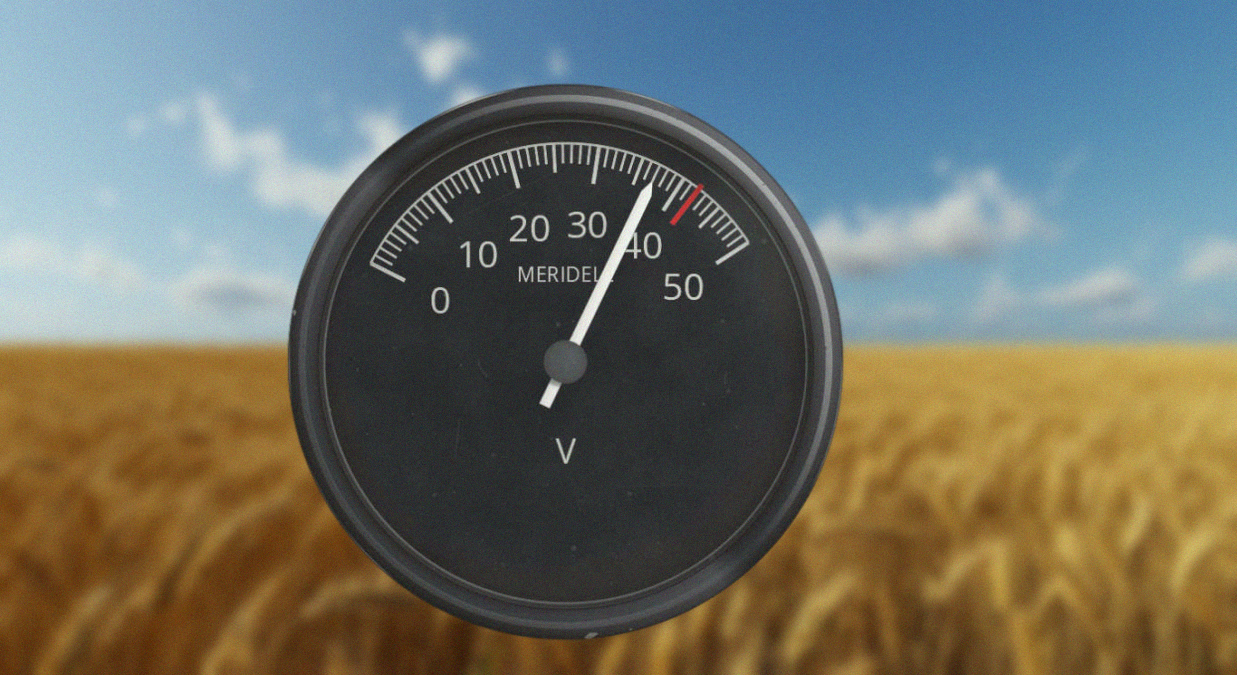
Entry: 37 V
